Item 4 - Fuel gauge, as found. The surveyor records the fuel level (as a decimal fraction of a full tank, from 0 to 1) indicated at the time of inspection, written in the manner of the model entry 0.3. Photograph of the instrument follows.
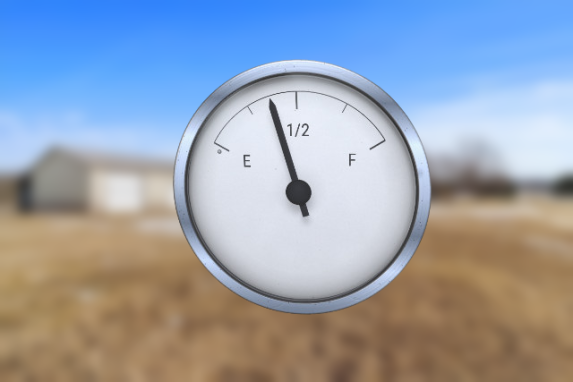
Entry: 0.375
